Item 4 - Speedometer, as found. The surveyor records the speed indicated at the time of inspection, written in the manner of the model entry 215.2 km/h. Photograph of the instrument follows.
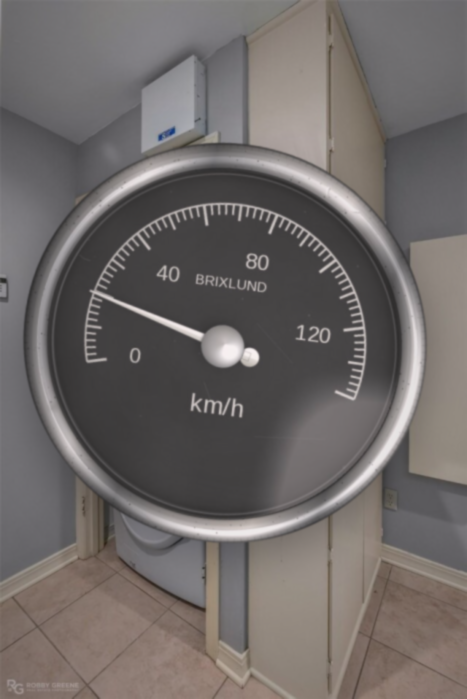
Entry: 20 km/h
